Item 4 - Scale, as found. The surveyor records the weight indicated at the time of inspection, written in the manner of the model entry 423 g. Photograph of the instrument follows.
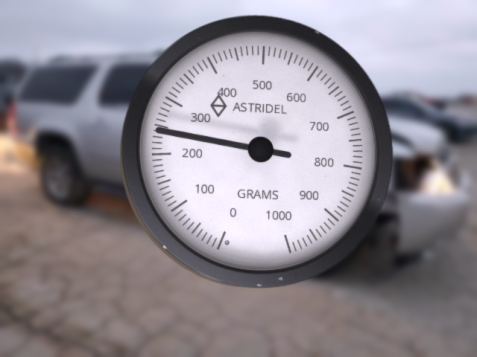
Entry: 240 g
